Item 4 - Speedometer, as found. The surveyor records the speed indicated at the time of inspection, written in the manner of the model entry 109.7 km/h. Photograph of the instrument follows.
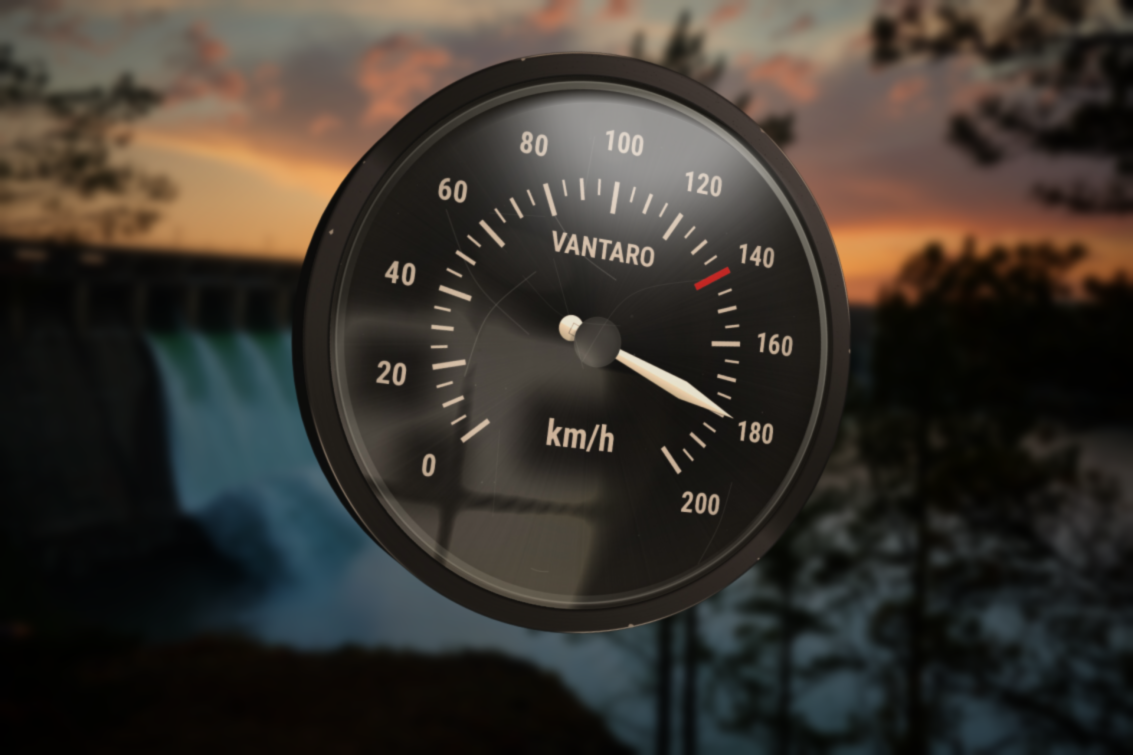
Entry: 180 km/h
